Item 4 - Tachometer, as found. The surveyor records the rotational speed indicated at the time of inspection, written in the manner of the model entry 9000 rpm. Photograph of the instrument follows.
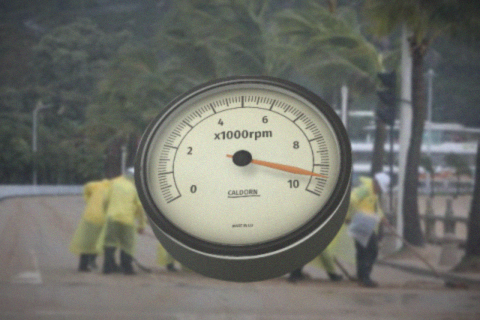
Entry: 9500 rpm
